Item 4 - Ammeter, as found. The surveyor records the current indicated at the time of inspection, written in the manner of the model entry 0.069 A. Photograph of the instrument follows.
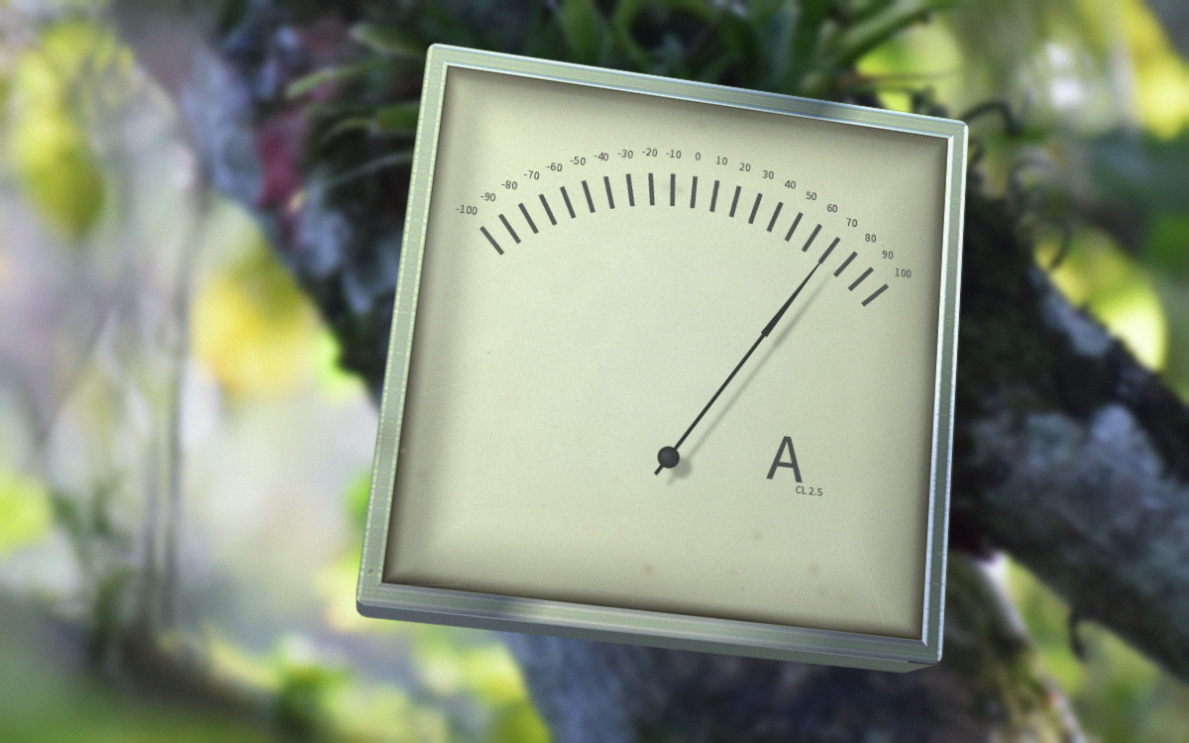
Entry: 70 A
